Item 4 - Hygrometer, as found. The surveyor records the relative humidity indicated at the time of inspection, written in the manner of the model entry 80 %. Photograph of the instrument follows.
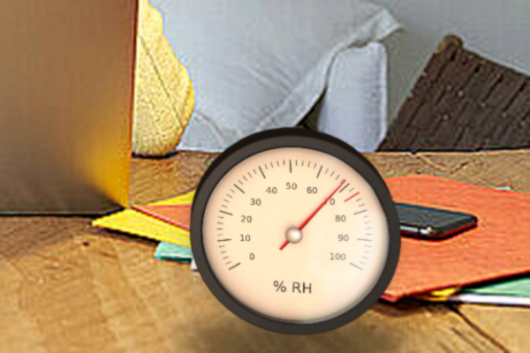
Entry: 68 %
